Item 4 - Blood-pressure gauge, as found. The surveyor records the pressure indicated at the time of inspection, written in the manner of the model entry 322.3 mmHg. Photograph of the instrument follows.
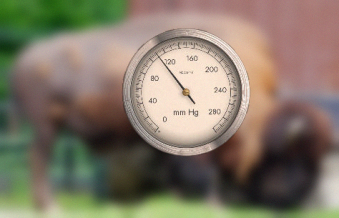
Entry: 110 mmHg
